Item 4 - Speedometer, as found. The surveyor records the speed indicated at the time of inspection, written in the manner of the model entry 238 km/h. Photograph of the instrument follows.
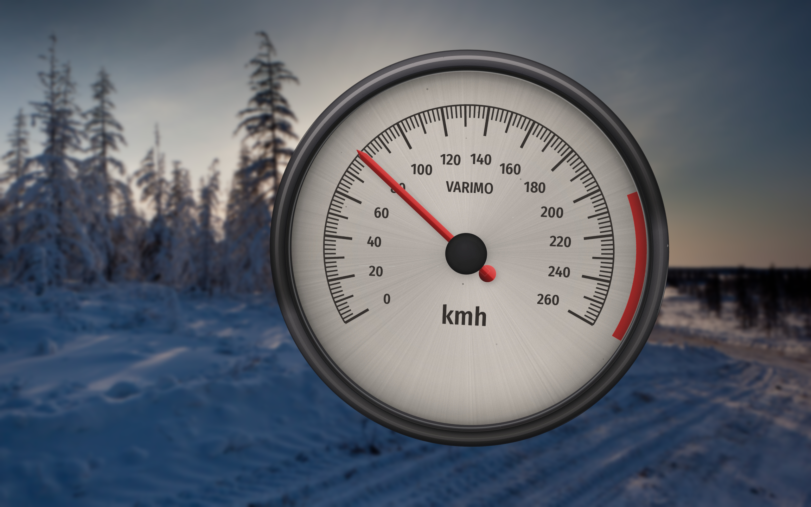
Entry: 80 km/h
